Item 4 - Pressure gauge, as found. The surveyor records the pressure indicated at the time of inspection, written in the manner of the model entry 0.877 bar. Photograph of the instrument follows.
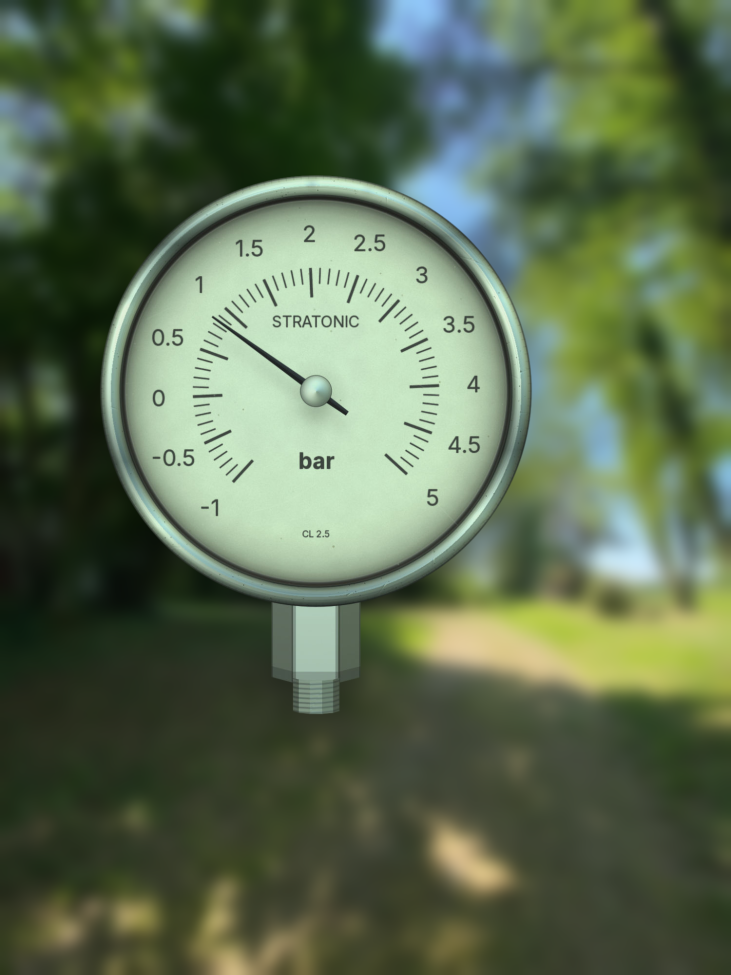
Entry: 0.85 bar
